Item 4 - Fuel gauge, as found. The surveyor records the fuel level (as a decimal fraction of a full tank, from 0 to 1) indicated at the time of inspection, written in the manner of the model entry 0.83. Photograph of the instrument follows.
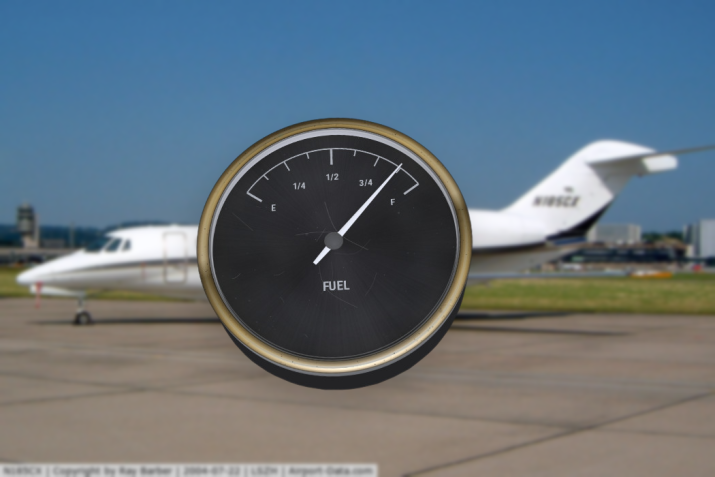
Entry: 0.875
